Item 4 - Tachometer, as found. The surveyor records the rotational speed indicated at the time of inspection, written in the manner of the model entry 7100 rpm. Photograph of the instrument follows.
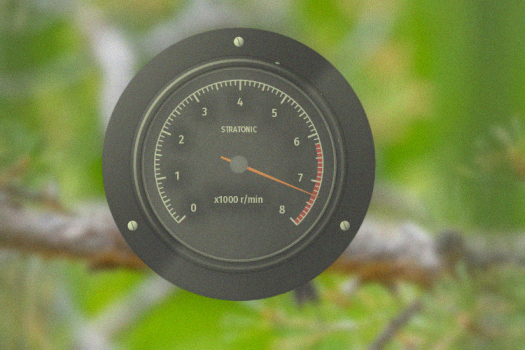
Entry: 7300 rpm
